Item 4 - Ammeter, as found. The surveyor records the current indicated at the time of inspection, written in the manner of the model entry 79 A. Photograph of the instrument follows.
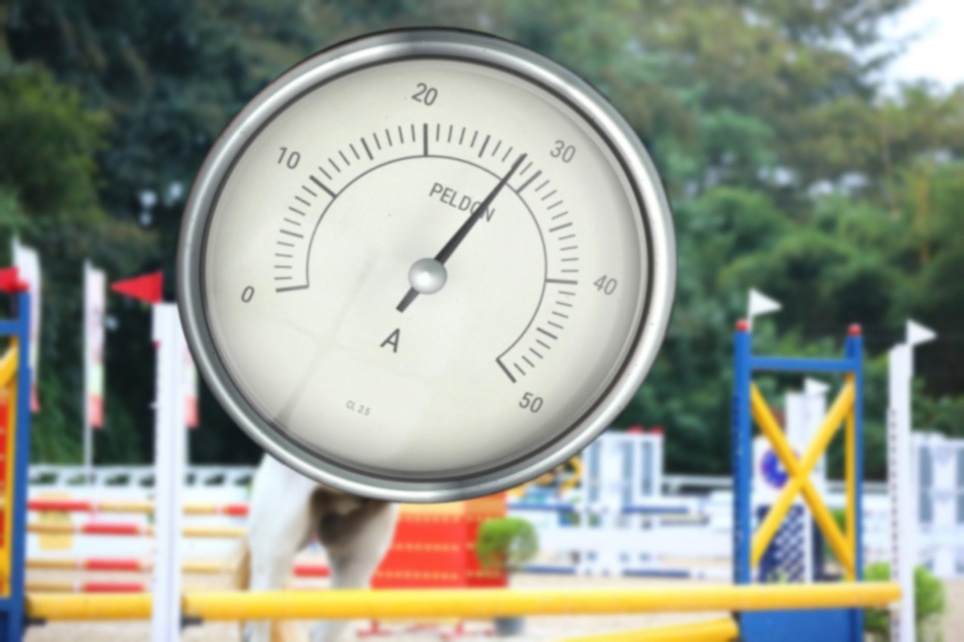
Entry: 28 A
